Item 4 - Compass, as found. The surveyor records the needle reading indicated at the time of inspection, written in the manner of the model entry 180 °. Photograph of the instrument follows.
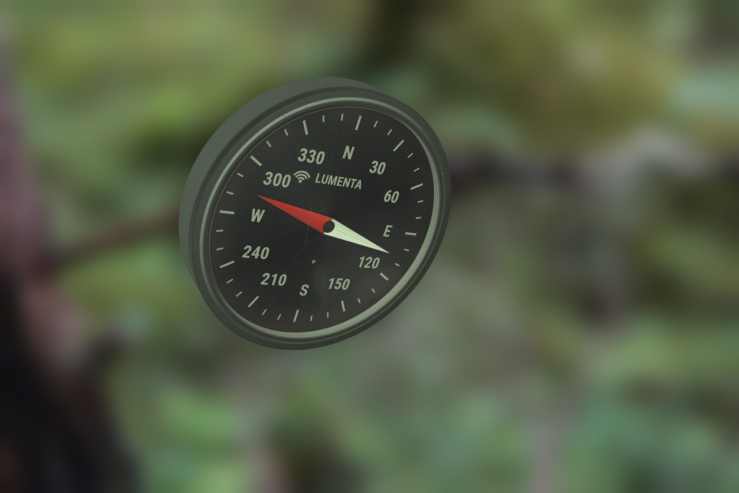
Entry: 285 °
